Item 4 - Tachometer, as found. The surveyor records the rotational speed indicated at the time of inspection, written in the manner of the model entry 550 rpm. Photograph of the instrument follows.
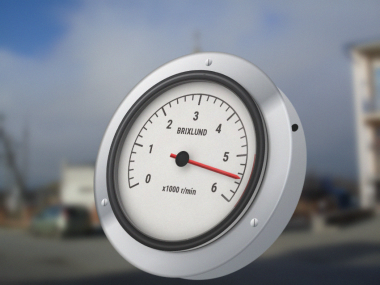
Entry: 5500 rpm
